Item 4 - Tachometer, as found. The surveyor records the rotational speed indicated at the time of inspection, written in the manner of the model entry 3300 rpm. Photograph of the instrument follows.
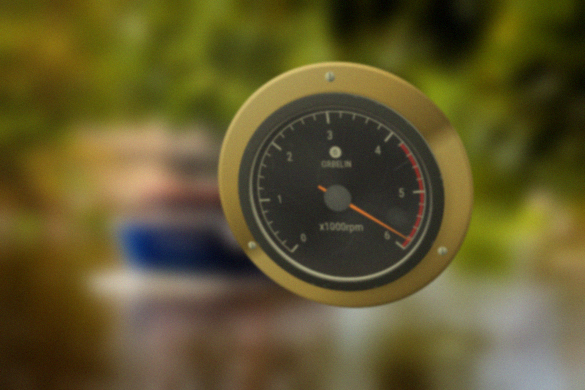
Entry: 5800 rpm
